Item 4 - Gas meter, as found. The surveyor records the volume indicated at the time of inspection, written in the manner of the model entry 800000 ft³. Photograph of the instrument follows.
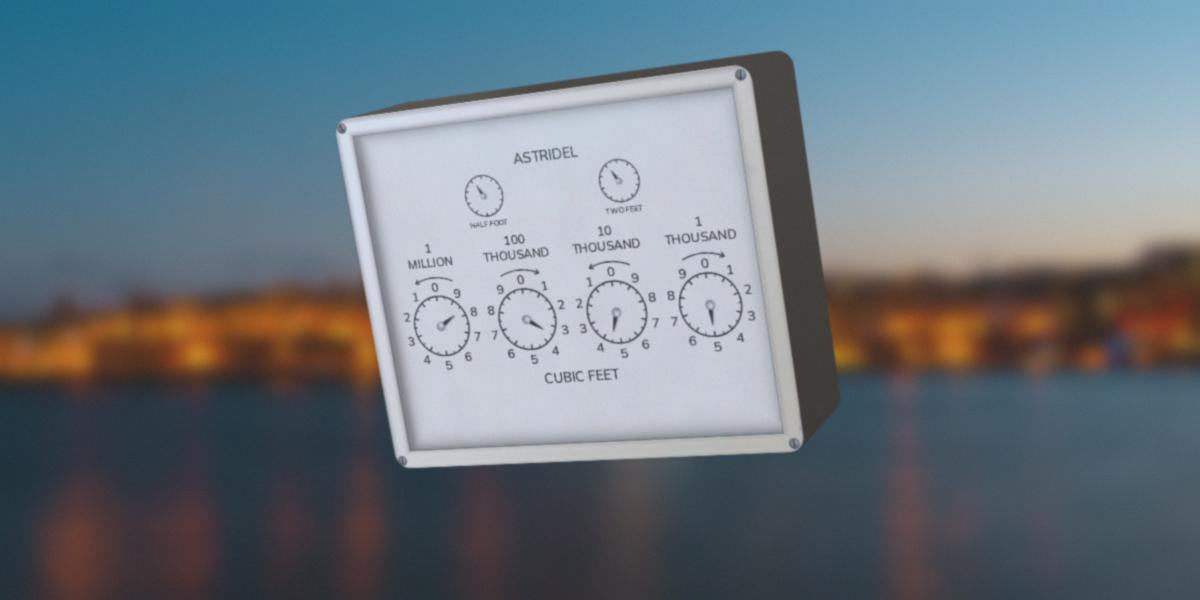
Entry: 834500 ft³
